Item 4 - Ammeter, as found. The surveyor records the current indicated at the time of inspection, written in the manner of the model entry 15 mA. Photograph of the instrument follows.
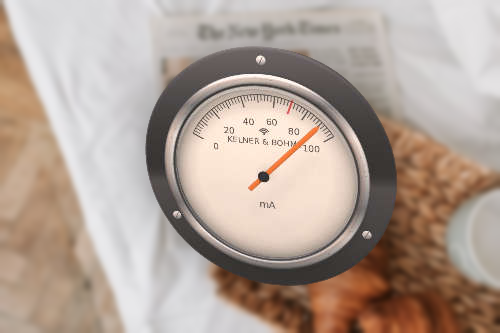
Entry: 90 mA
